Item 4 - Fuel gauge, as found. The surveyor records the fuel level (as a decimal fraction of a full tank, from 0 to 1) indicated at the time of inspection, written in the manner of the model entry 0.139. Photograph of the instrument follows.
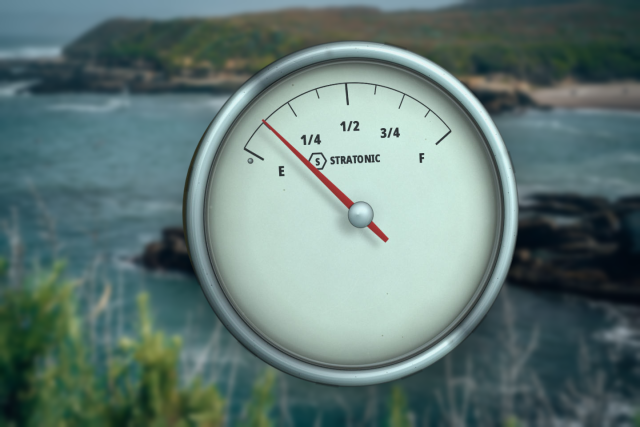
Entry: 0.125
